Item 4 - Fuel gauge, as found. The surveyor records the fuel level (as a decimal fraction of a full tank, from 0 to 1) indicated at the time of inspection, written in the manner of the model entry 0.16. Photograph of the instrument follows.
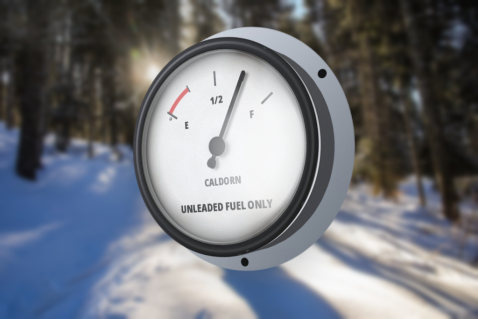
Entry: 0.75
